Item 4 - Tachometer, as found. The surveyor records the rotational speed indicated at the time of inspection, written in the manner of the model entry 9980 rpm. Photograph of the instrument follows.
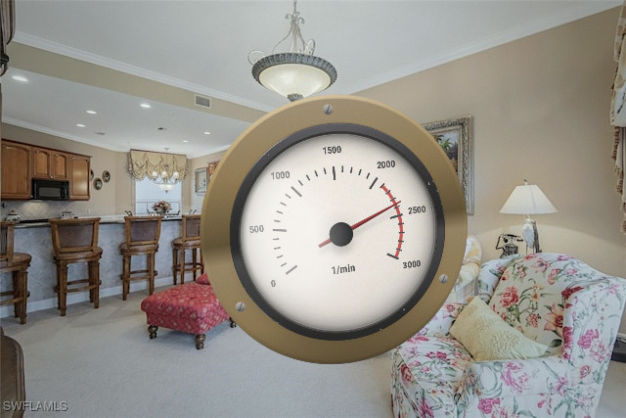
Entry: 2350 rpm
